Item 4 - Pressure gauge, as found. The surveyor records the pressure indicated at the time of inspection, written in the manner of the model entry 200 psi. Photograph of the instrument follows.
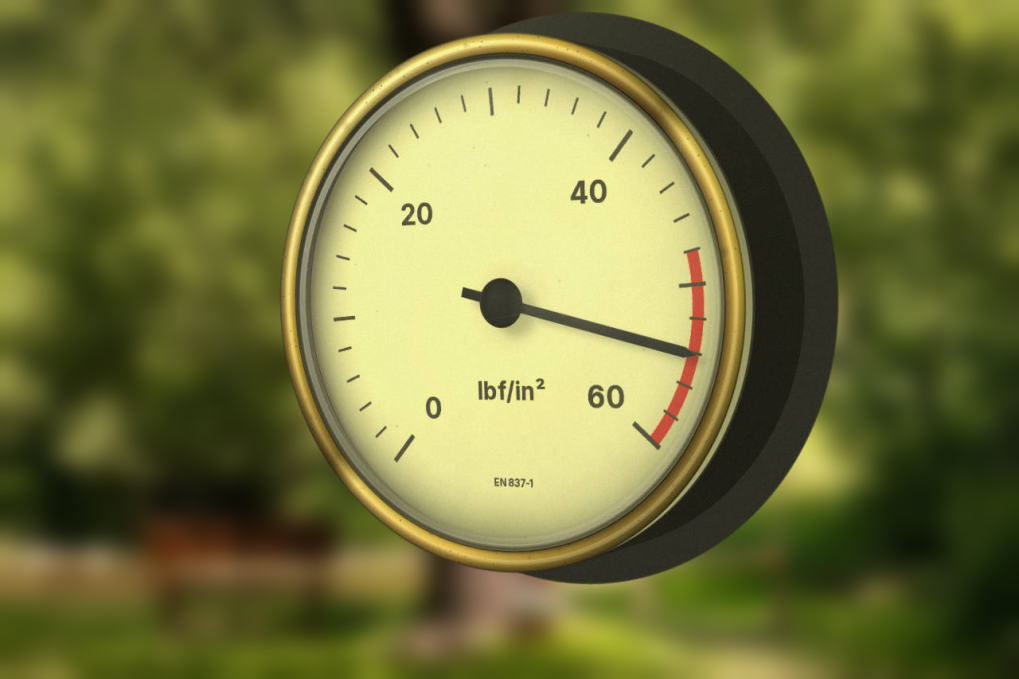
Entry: 54 psi
